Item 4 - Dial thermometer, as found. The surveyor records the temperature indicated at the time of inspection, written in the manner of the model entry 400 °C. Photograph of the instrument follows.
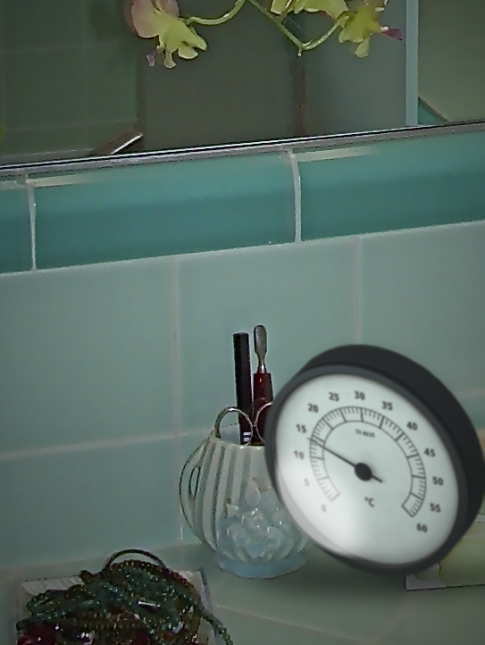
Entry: 15 °C
